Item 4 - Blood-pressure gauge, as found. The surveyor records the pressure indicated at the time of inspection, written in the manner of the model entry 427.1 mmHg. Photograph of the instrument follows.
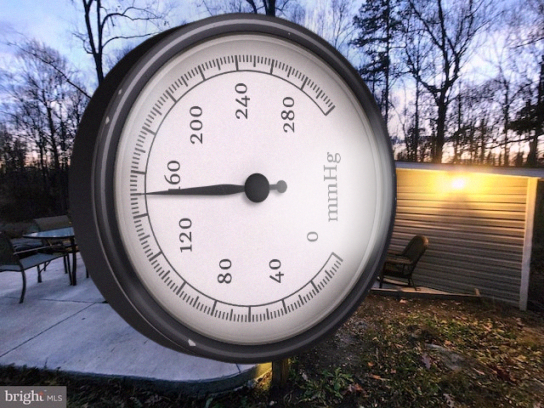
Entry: 150 mmHg
